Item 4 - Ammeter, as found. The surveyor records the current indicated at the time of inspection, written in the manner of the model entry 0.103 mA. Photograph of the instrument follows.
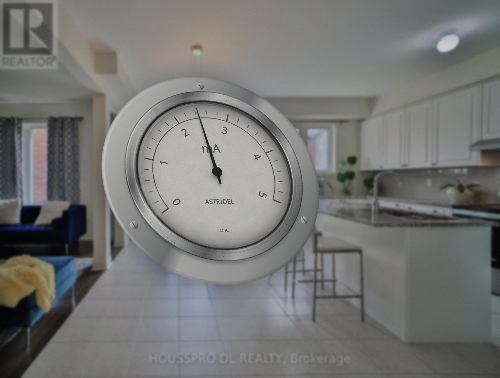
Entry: 2.4 mA
